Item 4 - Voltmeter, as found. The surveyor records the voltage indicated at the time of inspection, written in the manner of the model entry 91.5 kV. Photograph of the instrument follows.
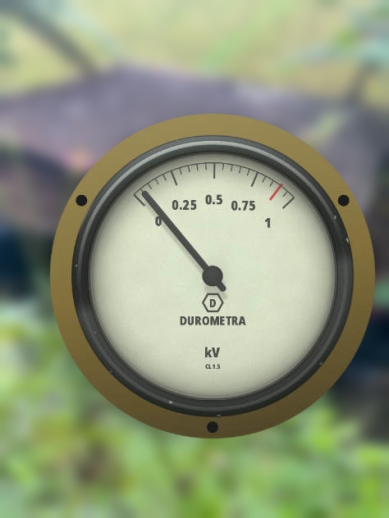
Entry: 0.05 kV
